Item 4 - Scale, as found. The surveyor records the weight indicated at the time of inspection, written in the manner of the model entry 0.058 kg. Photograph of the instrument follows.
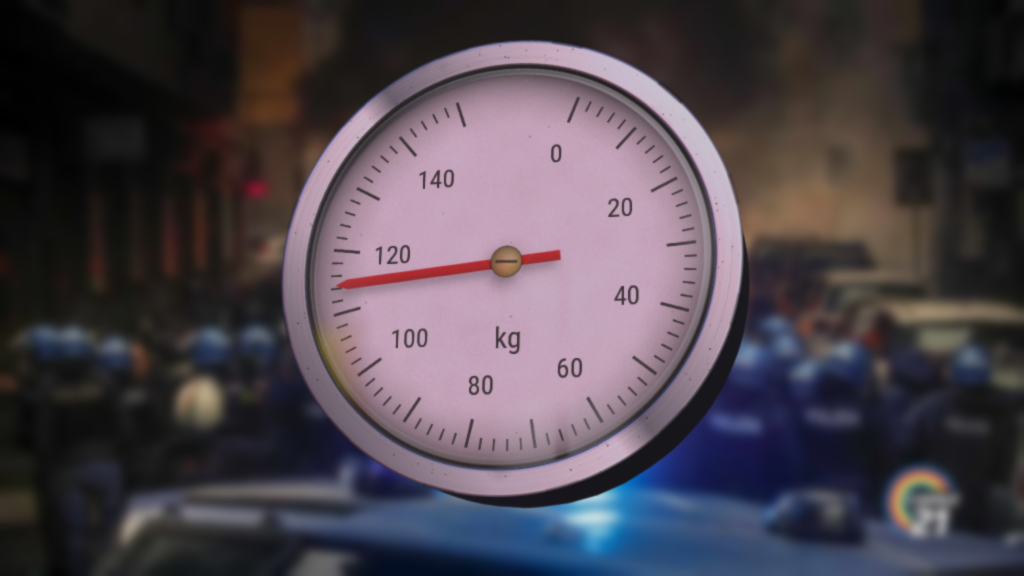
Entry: 114 kg
